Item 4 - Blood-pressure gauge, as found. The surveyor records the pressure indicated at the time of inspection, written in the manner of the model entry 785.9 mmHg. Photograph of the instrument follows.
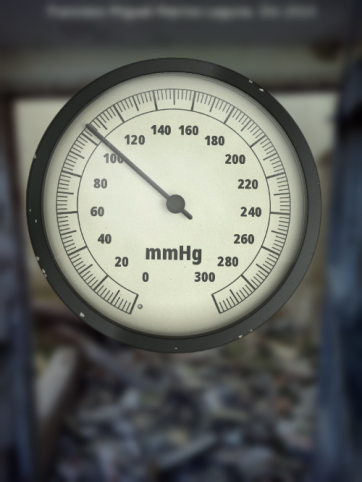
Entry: 104 mmHg
